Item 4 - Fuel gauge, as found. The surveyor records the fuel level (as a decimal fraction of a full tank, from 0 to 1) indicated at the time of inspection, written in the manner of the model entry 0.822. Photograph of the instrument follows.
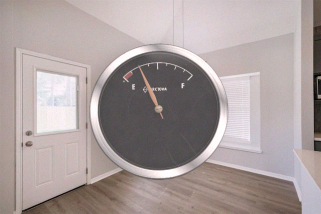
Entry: 0.25
